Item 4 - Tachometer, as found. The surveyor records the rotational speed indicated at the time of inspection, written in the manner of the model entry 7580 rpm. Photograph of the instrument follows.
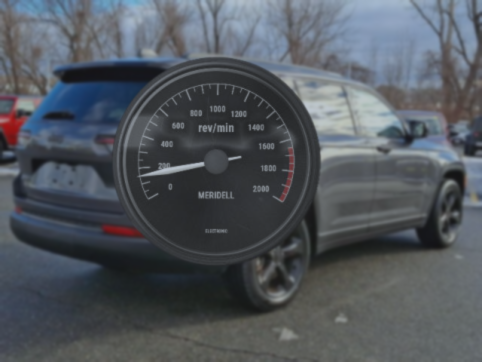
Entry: 150 rpm
